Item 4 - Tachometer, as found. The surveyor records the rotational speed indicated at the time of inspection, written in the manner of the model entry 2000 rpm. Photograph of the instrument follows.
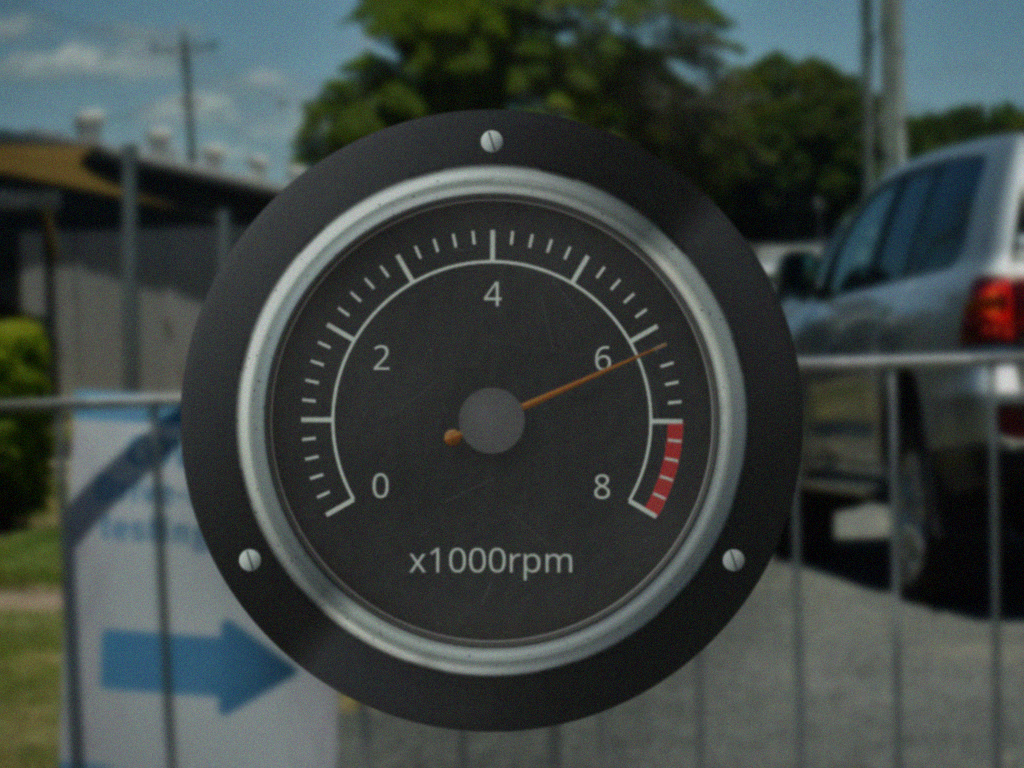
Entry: 6200 rpm
